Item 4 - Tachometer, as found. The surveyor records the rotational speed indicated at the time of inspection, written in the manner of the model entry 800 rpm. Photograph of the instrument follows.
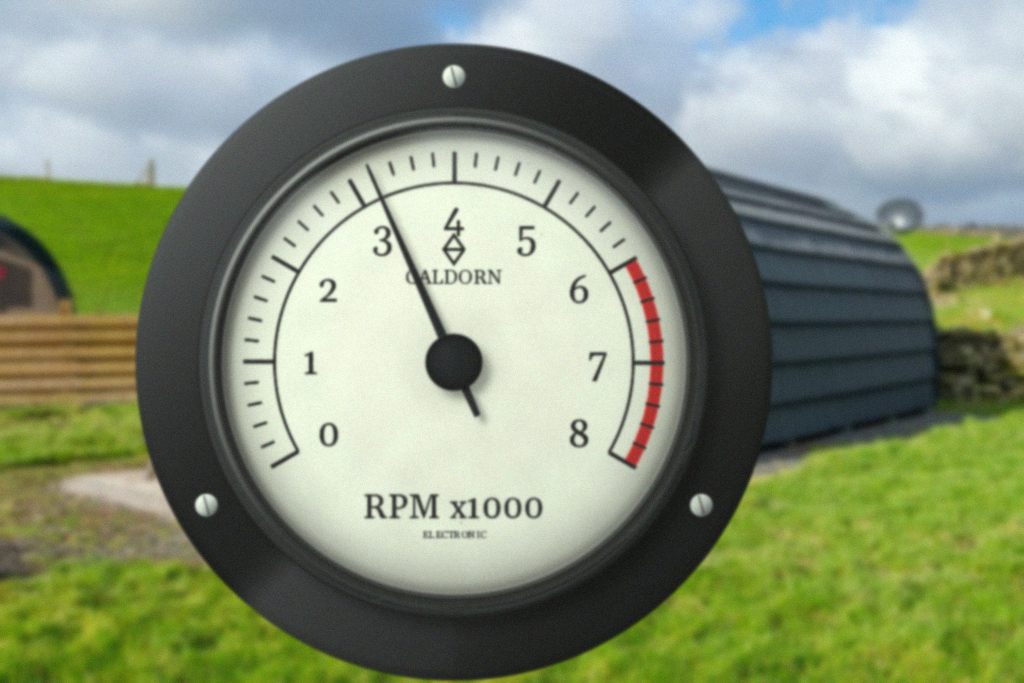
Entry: 3200 rpm
